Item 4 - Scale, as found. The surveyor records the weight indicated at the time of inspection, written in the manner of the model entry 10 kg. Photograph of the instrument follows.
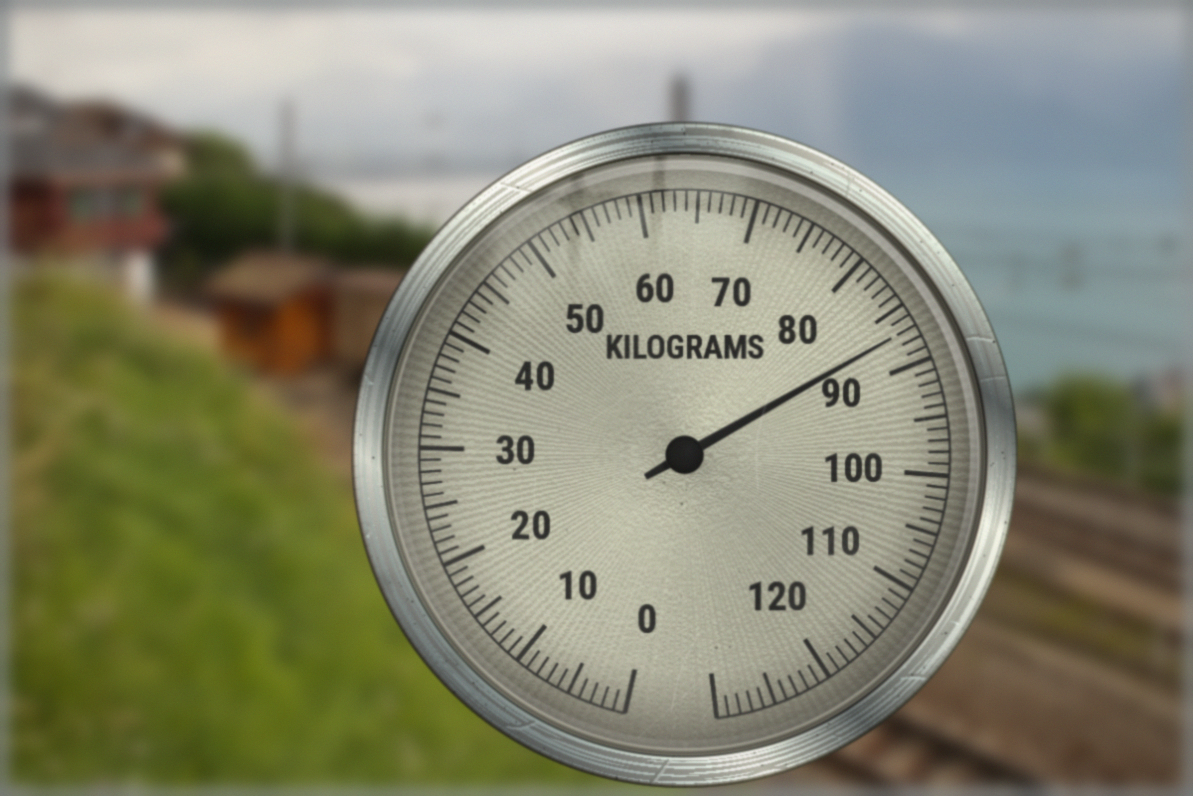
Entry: 87 kg
